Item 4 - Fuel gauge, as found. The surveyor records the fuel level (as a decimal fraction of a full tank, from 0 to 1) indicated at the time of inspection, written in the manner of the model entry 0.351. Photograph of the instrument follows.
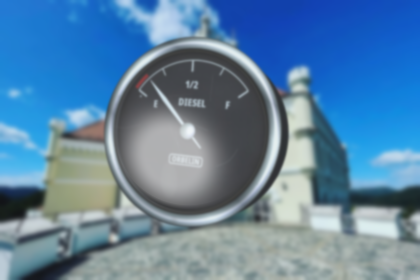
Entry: 0.125
